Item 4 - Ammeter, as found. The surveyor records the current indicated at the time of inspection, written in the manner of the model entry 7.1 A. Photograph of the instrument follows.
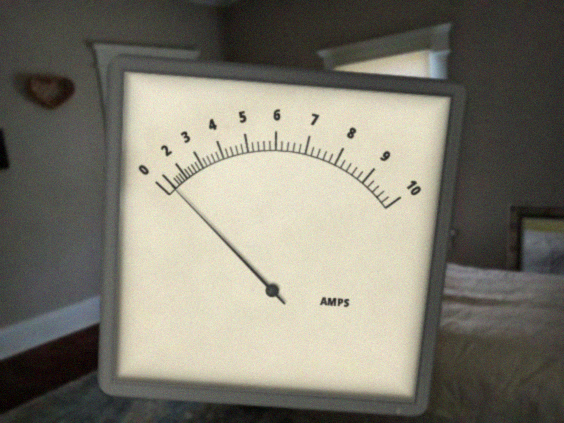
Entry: 1 A
